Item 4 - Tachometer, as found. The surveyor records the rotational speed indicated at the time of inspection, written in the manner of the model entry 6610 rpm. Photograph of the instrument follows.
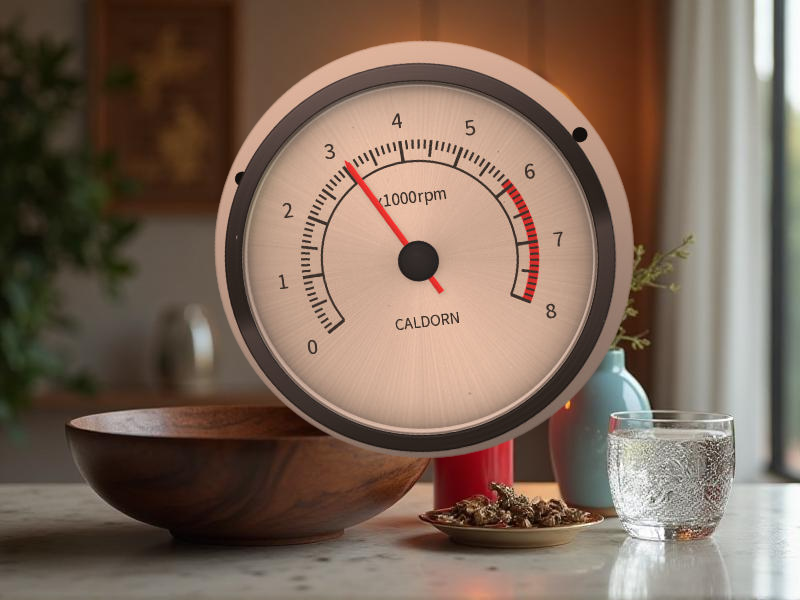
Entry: 3100 rpm
